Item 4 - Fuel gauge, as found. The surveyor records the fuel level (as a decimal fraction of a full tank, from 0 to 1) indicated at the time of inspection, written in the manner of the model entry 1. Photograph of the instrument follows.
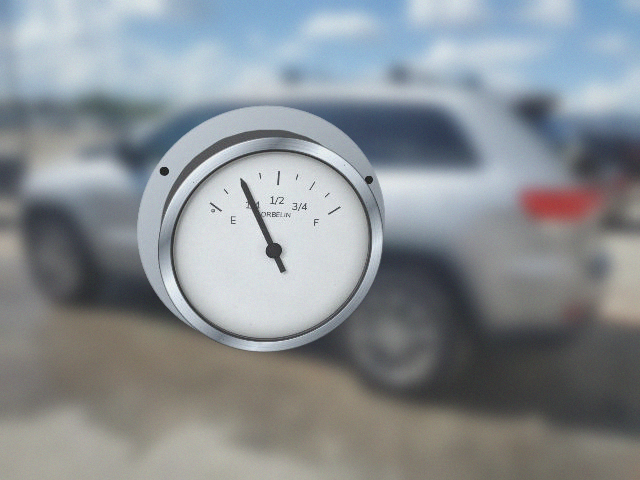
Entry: 0.25
